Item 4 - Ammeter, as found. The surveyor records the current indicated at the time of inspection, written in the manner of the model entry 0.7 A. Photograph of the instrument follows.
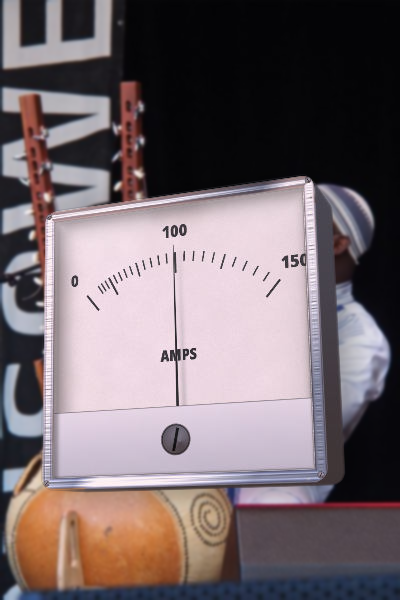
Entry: 100 A
